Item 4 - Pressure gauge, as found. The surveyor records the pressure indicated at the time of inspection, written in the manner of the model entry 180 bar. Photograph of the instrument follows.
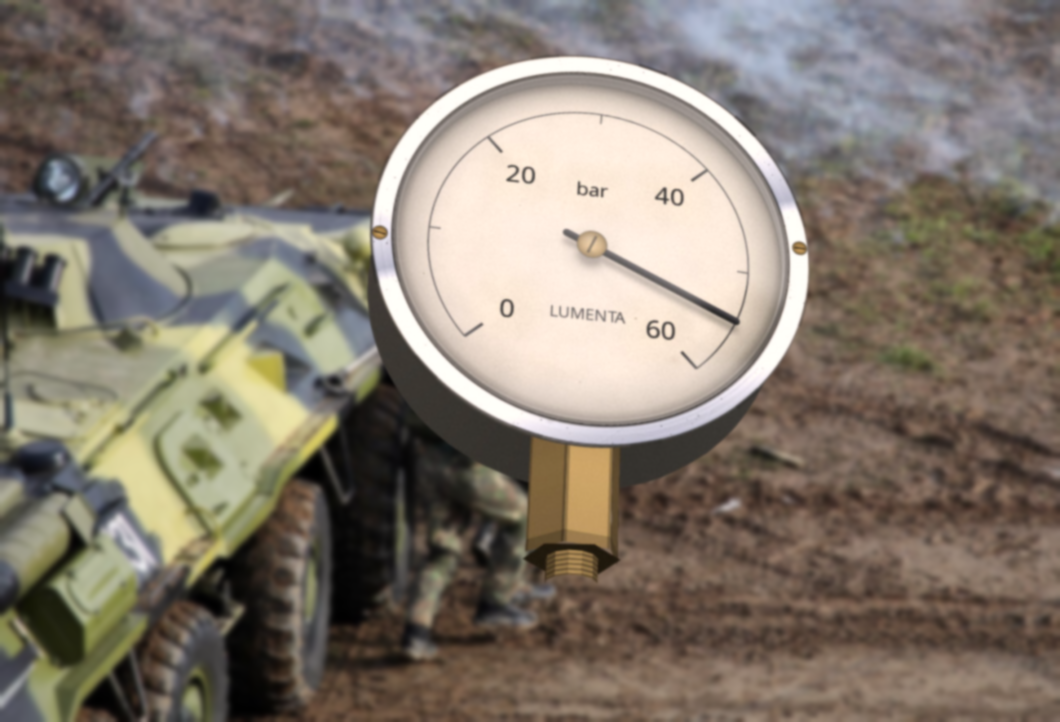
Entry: 55 bar
